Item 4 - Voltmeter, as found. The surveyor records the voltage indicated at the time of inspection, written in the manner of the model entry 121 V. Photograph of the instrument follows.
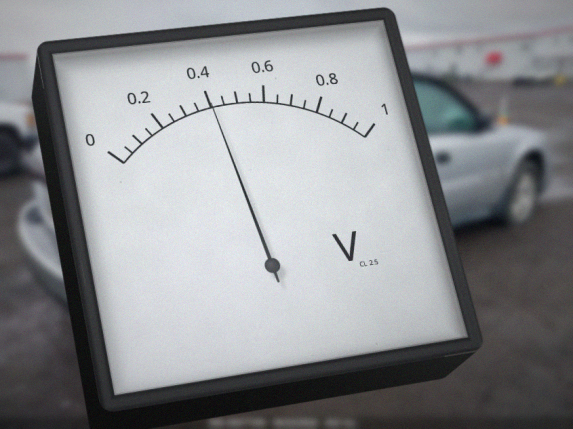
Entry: 0.4 V
